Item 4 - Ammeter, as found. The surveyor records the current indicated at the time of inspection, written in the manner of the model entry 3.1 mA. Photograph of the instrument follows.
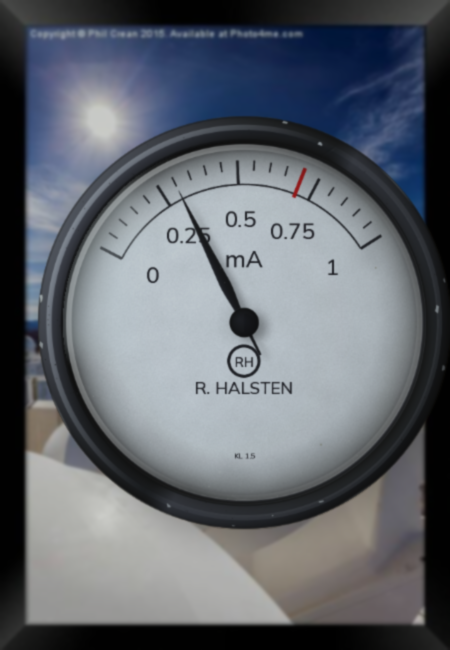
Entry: 0.3 mA
